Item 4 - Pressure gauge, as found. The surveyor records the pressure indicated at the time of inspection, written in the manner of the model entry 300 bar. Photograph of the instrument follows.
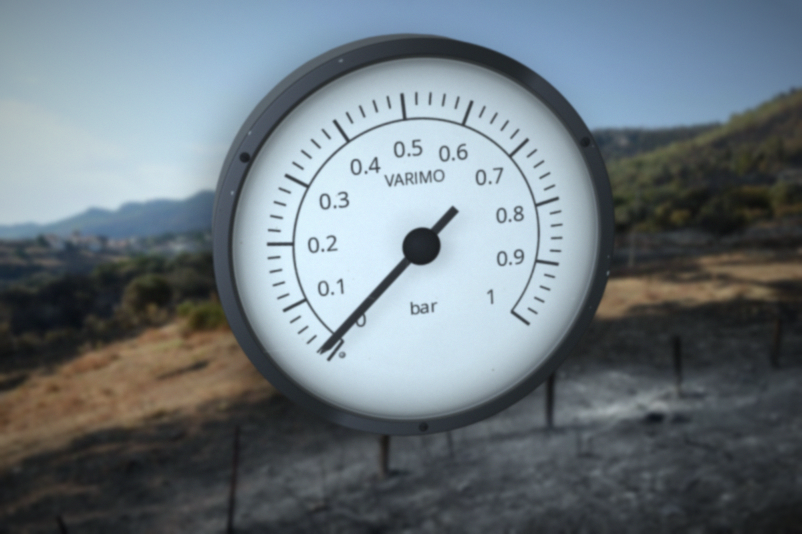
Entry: 0.02 bar
